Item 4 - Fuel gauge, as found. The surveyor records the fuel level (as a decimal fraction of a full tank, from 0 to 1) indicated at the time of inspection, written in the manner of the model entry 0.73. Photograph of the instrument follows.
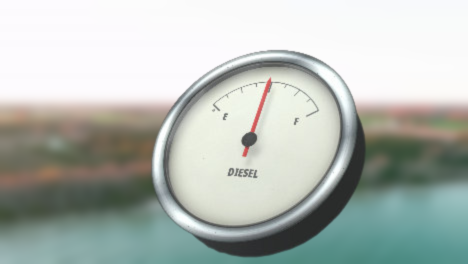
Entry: 0.5
